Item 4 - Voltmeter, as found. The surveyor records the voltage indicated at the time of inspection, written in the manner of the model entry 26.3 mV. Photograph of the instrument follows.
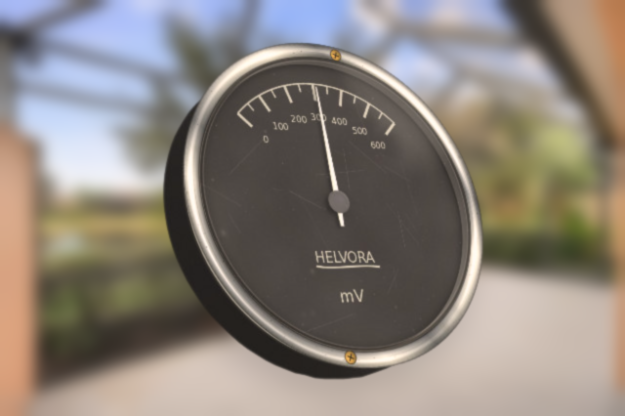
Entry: 300 mV
